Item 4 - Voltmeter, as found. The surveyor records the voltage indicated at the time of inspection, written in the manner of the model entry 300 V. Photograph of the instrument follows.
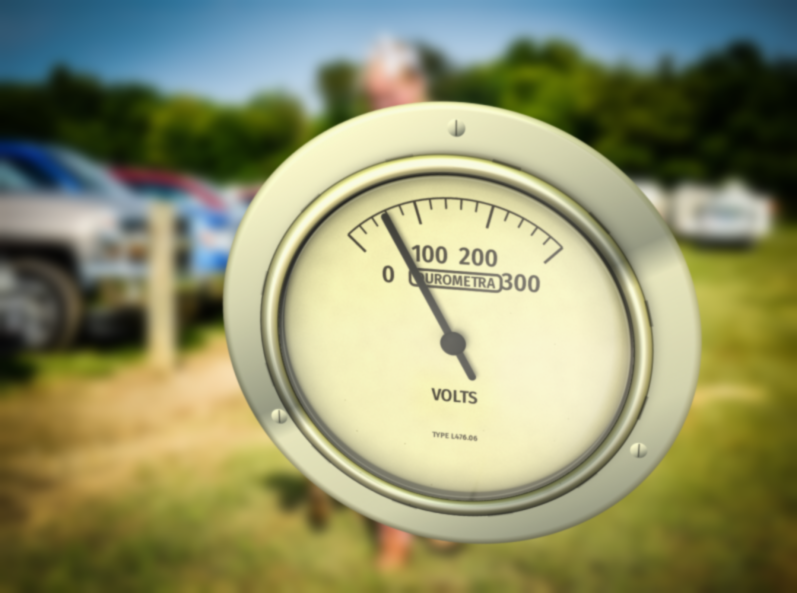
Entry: 60 V
